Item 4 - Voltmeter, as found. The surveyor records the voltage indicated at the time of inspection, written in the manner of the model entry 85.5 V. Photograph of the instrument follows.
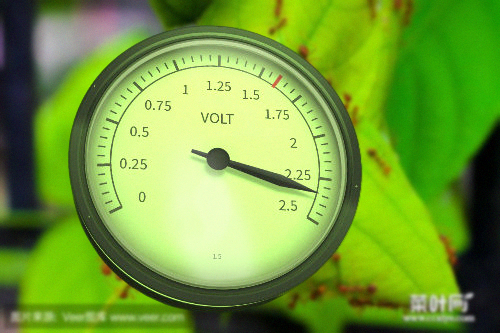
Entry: 2.35 V
